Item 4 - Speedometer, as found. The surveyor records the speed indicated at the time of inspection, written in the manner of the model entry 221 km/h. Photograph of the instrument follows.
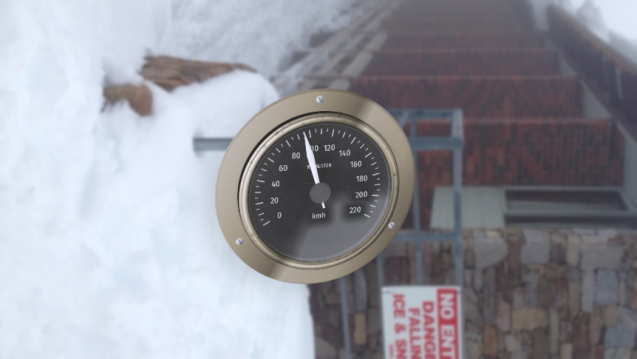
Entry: 95 km/h
